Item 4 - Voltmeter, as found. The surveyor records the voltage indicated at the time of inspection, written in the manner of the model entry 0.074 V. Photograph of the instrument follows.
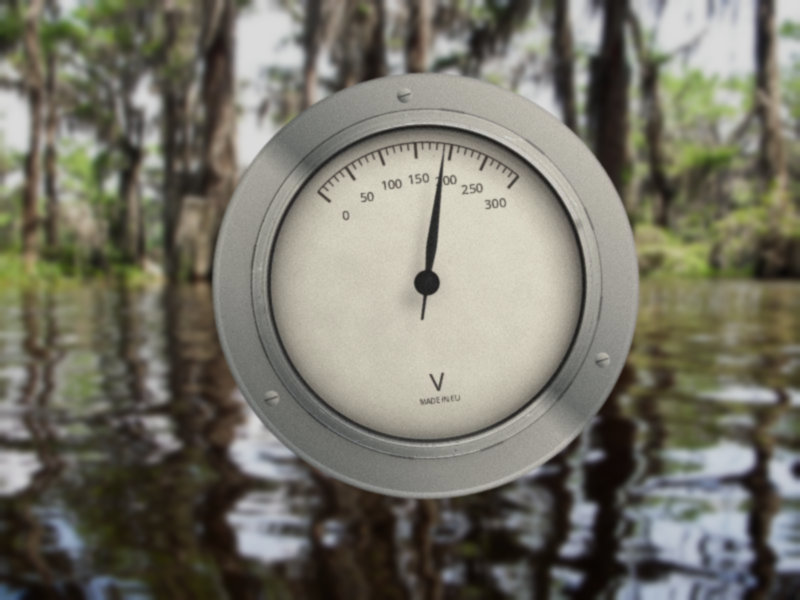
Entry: 190 V
